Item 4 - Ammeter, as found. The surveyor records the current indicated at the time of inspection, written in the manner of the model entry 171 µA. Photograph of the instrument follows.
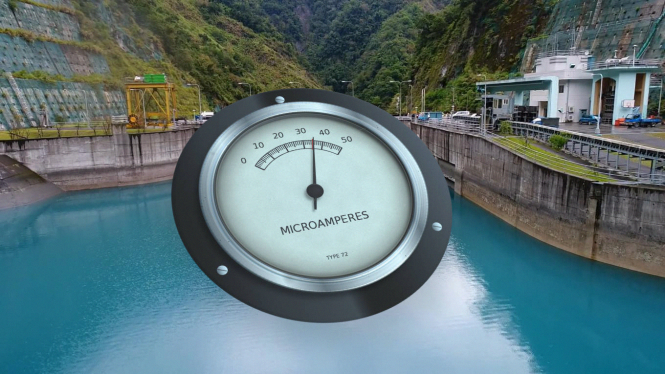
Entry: 35 µA
